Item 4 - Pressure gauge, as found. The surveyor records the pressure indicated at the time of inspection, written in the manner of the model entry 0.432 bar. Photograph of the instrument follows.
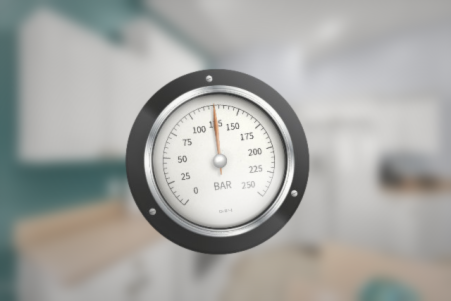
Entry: 125 bar
